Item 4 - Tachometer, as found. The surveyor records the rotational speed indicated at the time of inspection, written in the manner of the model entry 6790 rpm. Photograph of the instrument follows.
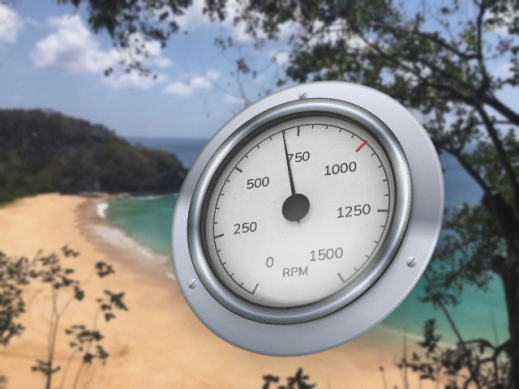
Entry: 700 rpm
